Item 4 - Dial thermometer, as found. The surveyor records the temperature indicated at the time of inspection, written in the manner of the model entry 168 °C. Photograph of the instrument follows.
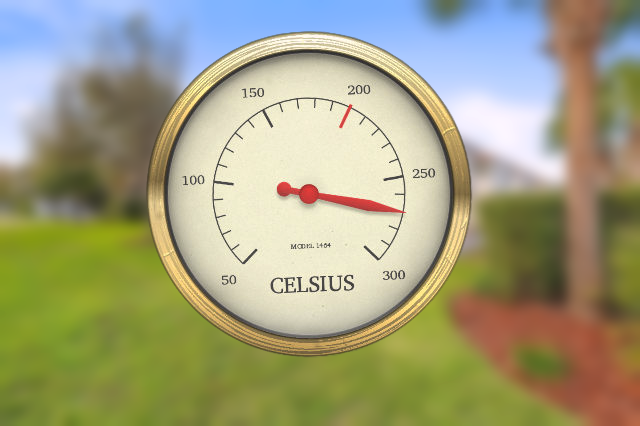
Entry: 270 °C
